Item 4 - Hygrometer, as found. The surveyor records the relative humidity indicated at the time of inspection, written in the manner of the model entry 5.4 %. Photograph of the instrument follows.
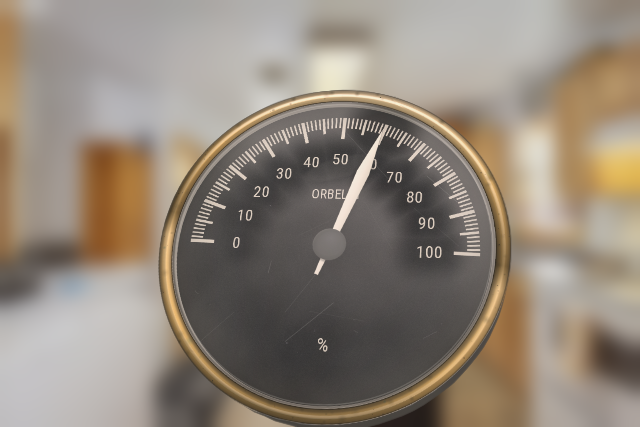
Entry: 60 %
